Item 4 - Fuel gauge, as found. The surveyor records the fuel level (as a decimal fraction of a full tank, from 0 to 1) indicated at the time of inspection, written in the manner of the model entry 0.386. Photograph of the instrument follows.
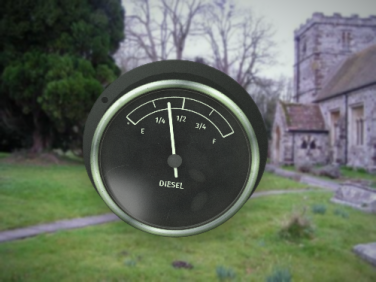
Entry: 0.375
